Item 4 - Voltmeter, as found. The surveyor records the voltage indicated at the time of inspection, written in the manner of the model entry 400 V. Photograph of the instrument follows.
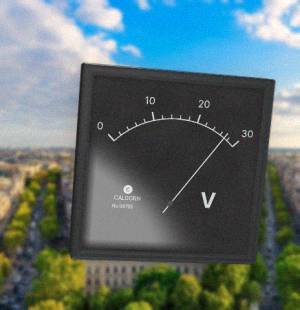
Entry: 27 V
